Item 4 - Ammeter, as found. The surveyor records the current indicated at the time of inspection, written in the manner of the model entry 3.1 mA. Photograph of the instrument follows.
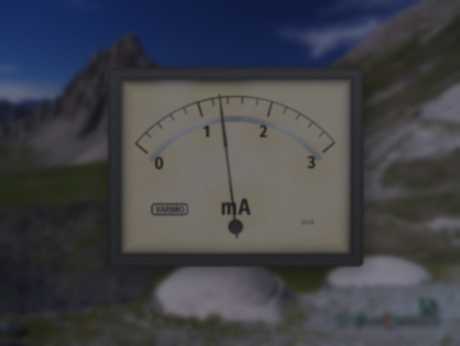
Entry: 1.3 mA
